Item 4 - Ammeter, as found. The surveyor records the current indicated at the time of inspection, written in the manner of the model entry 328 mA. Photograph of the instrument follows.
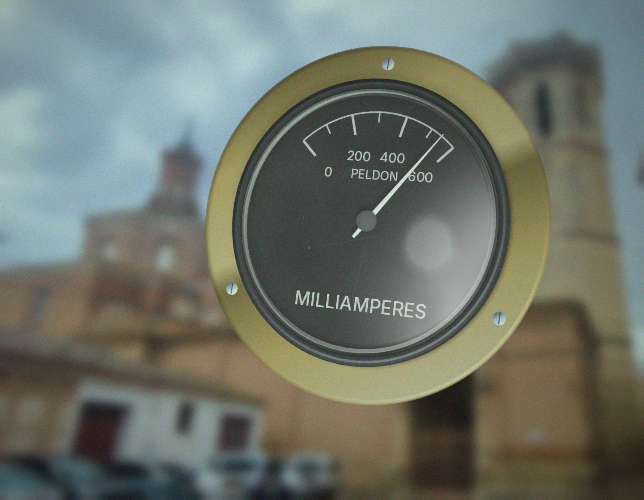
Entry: 550 mA
